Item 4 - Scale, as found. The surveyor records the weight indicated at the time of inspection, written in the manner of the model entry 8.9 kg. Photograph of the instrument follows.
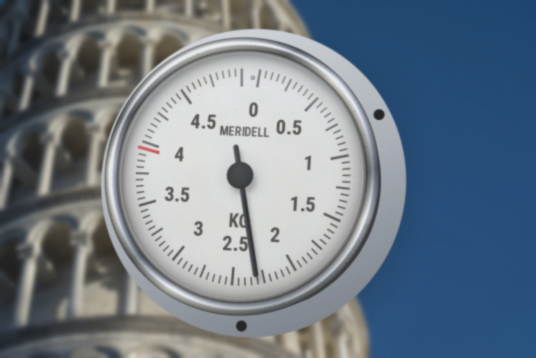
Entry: 2.3 kg
